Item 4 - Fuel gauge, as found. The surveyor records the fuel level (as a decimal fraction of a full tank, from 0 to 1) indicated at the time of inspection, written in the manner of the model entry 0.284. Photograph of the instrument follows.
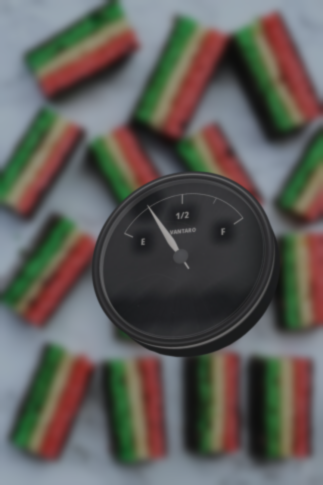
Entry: 0.25
